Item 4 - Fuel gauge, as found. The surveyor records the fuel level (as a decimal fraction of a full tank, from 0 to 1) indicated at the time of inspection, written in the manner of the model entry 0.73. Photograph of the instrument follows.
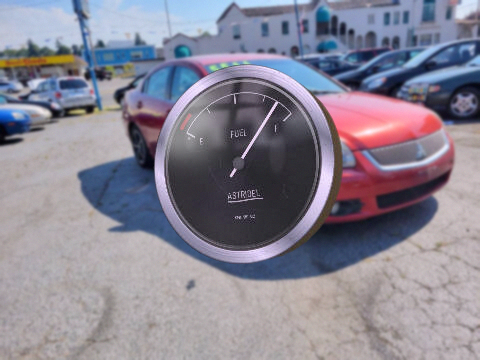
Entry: 0.875
